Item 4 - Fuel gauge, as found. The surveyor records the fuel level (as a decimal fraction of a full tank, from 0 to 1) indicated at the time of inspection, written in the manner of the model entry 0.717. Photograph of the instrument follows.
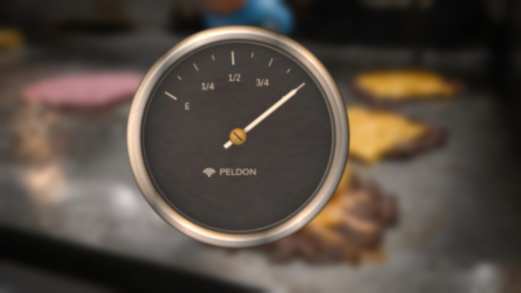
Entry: 1
